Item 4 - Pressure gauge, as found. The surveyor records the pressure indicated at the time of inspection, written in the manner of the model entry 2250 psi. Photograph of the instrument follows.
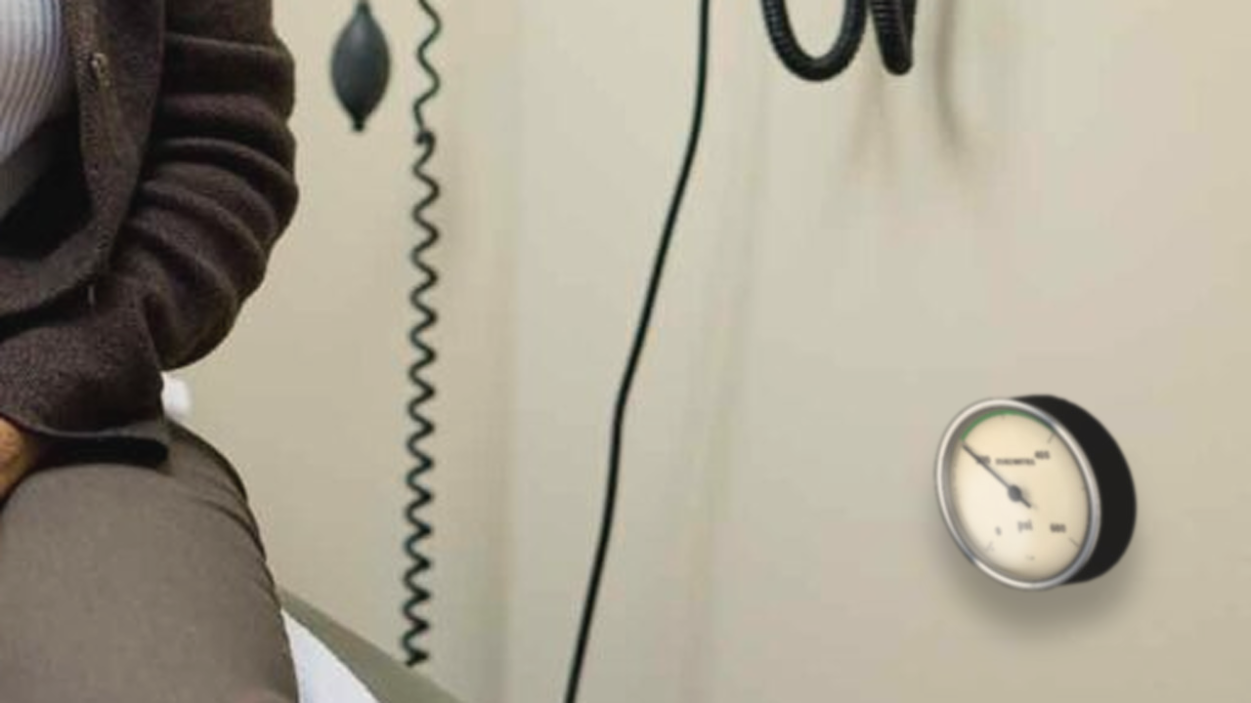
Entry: 200 psi
